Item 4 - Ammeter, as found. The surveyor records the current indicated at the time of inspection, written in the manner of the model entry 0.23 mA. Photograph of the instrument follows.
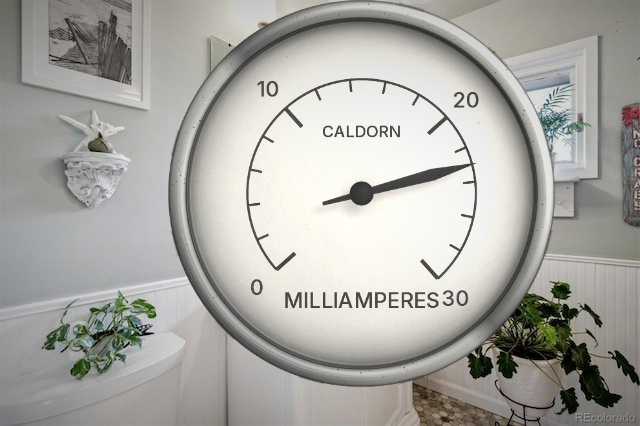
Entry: 23 mA
